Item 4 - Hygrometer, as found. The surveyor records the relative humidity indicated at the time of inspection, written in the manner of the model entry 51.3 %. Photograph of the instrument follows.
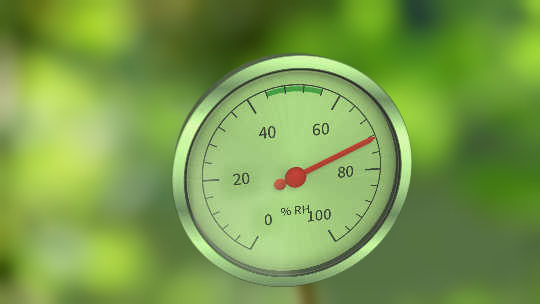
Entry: 72 %
